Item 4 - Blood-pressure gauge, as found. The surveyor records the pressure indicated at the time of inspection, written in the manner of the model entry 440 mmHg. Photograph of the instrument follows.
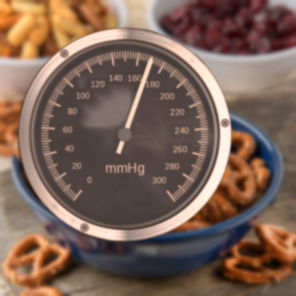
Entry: 170 mmHg
